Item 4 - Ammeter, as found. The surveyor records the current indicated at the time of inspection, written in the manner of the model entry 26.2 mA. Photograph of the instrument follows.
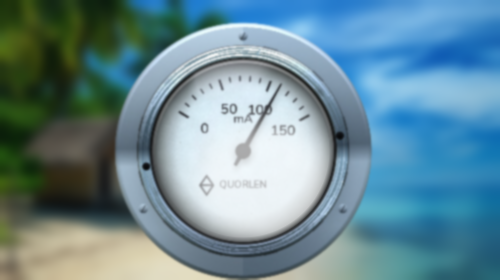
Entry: 110 mA
